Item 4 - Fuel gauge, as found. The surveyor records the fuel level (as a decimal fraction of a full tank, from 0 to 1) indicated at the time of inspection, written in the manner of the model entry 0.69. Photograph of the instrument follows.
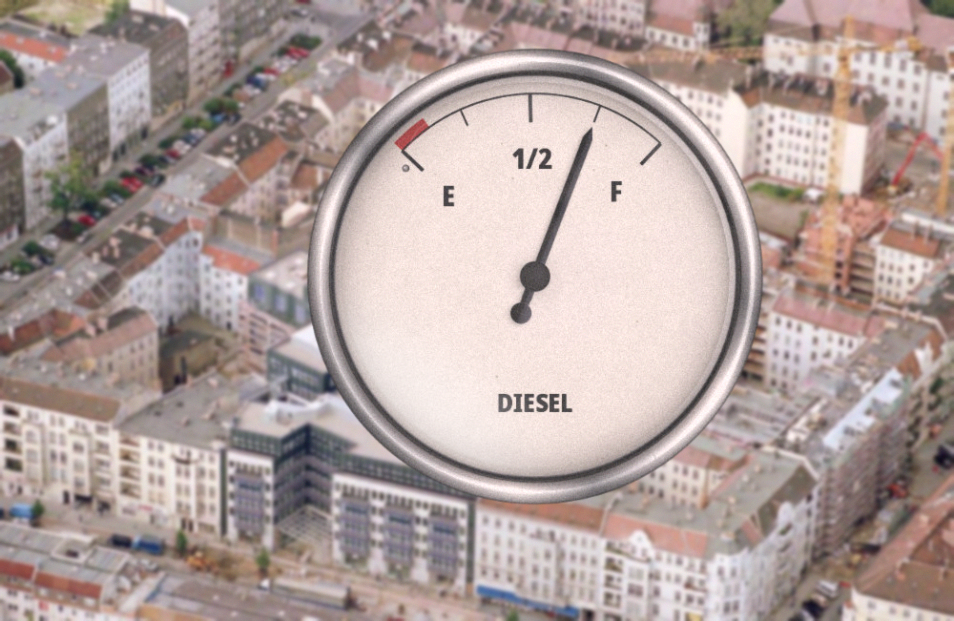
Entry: 0.75
